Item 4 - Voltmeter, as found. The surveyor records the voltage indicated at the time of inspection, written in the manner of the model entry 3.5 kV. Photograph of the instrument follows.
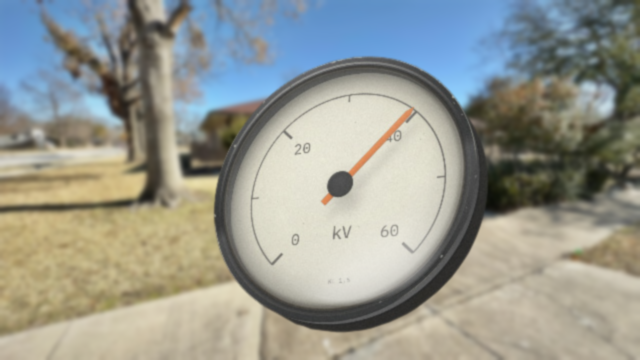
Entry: 40 kV
